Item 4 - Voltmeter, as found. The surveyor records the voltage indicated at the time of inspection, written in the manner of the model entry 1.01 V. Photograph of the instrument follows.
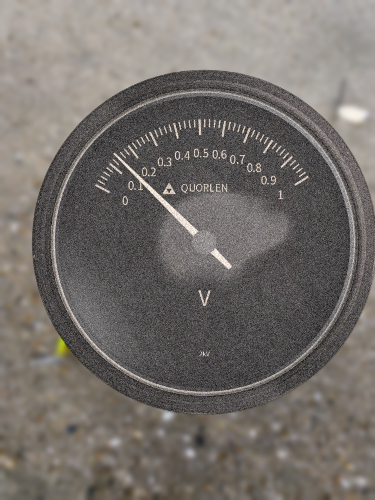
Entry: 0.14 V
